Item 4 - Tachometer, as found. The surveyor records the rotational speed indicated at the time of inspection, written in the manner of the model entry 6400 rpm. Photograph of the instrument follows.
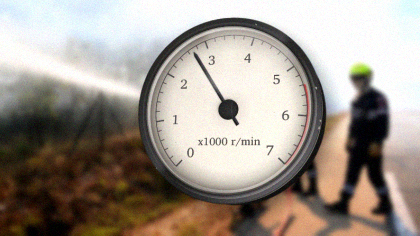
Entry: 2700 rpm
